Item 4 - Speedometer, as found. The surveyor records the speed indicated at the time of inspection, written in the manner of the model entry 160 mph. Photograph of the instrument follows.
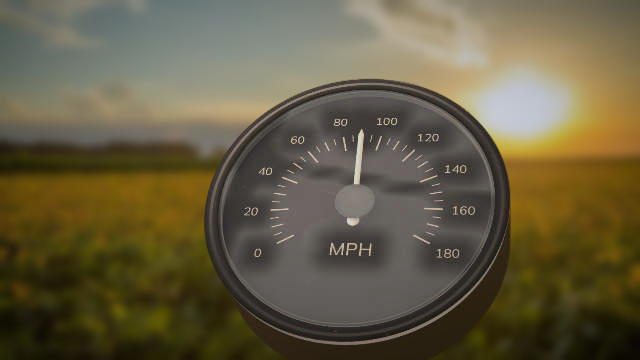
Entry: 90 mph
